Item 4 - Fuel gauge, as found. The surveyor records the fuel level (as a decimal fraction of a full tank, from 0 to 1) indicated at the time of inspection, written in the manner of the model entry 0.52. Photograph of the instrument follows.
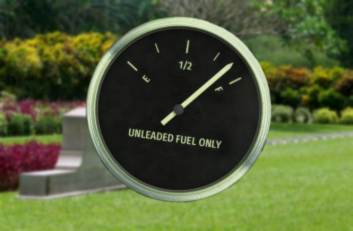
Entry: 0.875
